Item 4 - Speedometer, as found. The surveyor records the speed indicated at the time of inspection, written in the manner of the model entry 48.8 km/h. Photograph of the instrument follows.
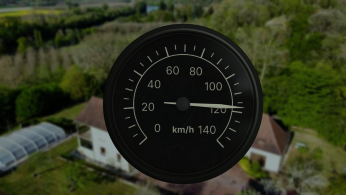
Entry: 117.5 km/h
